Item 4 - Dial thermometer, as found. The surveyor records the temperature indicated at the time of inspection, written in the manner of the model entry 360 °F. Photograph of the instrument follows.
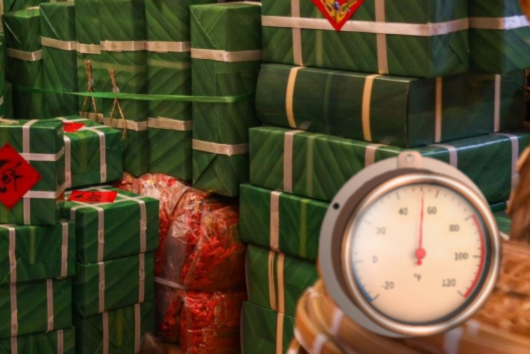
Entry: 52 °F
